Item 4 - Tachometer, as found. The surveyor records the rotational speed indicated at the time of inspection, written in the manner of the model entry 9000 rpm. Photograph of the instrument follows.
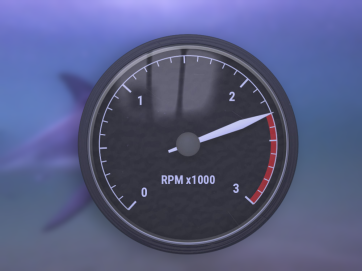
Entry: 2300 rpm
